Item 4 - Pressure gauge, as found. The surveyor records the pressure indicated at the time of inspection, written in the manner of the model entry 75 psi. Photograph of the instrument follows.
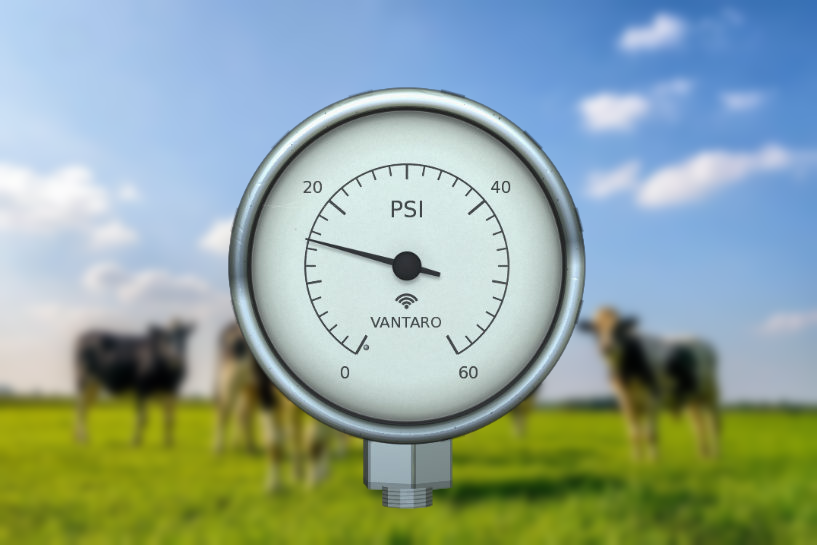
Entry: 15 psi
